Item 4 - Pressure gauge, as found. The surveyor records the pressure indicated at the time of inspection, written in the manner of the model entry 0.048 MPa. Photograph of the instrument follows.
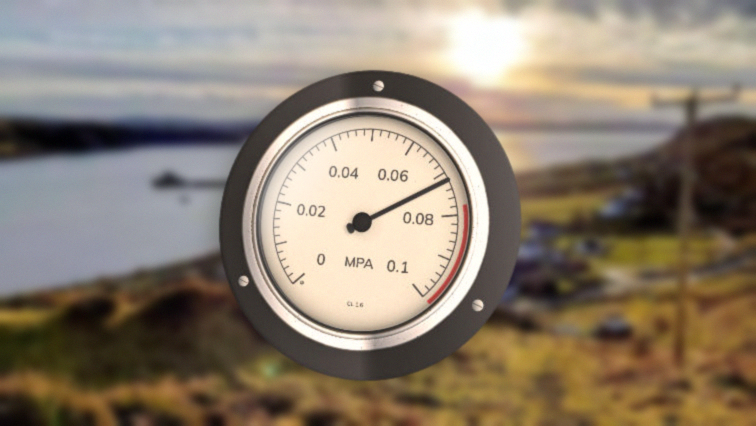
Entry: 0.072 MPa
